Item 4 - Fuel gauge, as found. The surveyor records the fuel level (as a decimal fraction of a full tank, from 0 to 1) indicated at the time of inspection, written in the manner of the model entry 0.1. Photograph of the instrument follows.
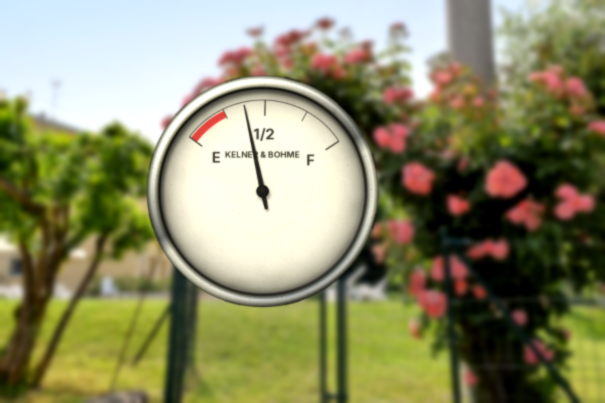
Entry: 0.375
